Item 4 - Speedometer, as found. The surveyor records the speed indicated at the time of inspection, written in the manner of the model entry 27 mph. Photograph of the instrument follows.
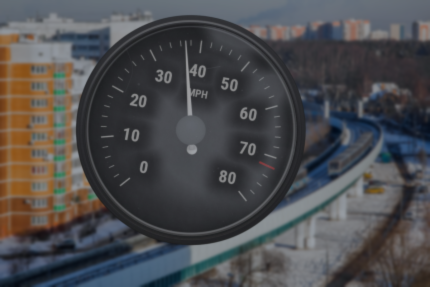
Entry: 37 mph
